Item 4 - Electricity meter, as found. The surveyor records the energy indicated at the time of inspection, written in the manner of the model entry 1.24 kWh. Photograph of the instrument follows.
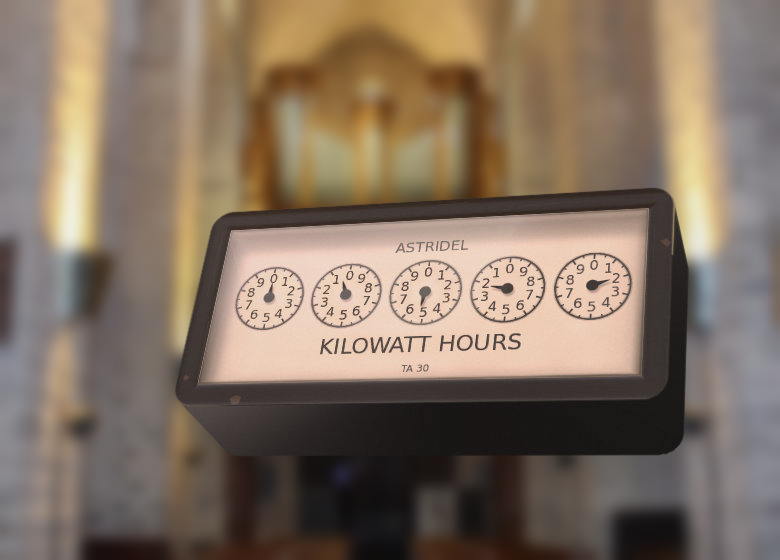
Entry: 522 kWh
